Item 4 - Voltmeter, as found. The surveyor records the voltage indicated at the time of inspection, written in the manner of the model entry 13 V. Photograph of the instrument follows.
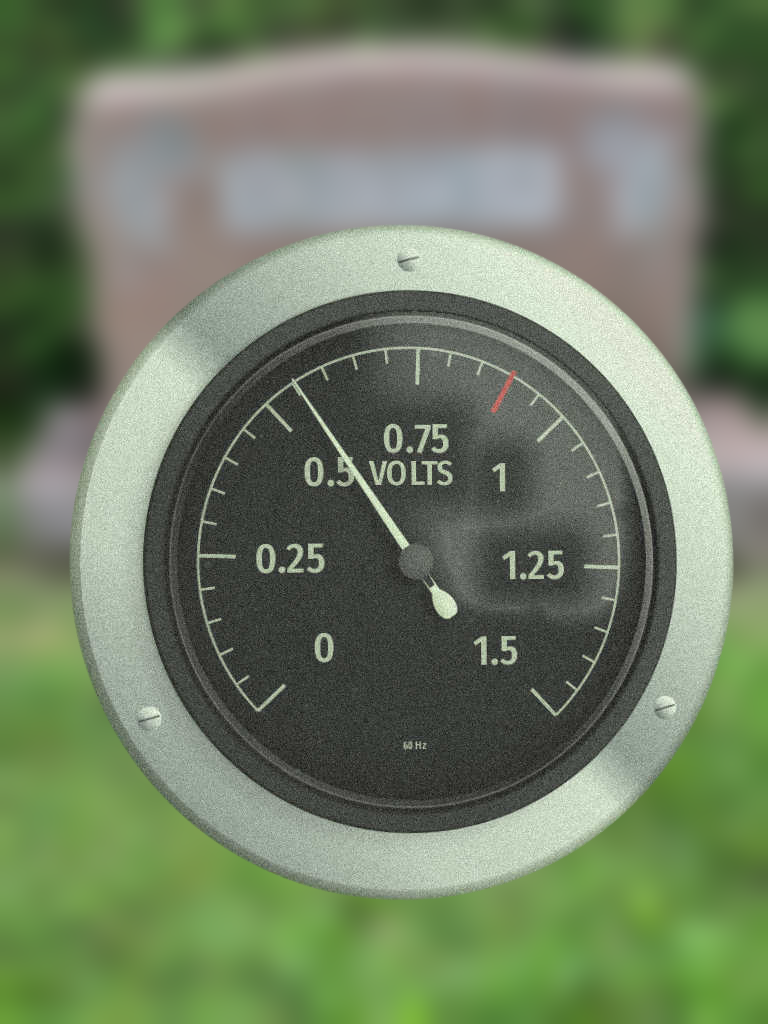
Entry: 0.55 V
